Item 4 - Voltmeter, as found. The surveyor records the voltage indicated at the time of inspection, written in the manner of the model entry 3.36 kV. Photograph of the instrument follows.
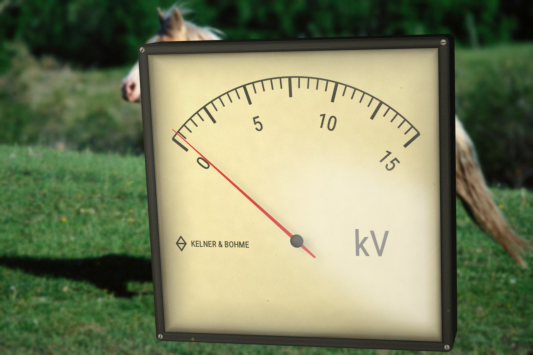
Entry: 0.5 kV
